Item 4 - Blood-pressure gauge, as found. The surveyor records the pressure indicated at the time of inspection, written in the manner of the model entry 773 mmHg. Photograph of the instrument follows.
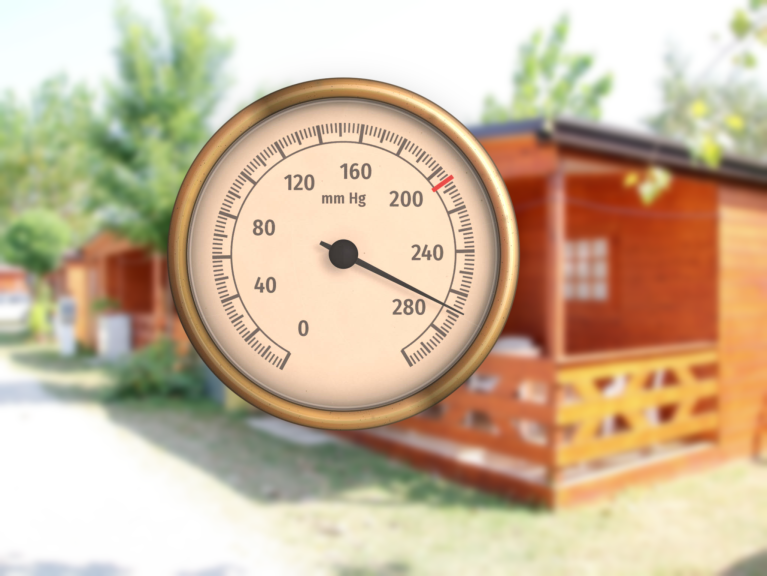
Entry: 268 mmHg
